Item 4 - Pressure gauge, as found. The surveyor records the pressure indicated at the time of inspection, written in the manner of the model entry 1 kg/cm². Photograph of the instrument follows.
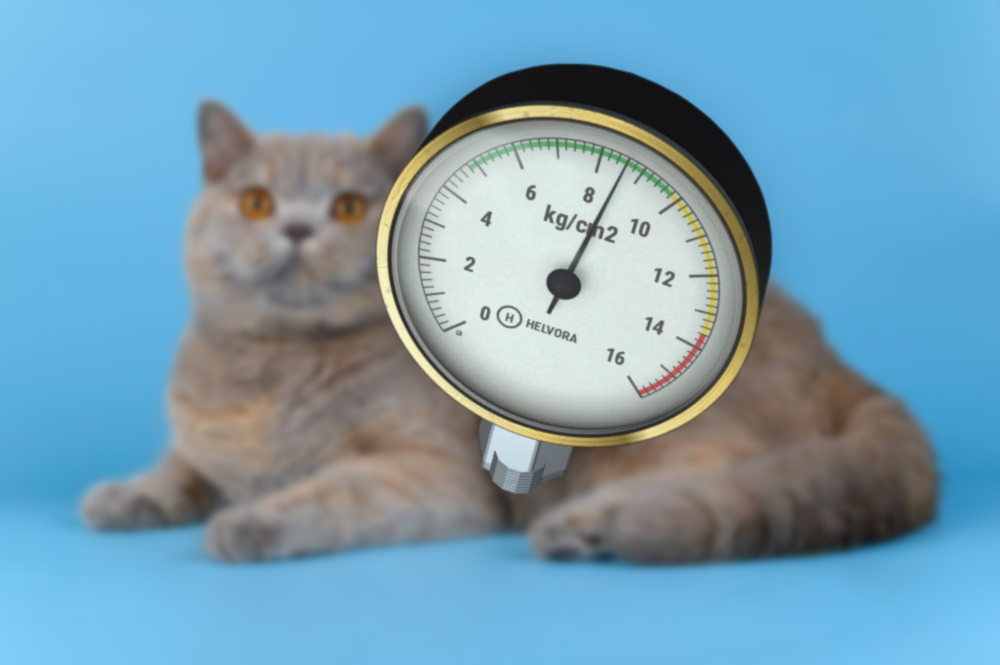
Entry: 8.6 kg/cm²
